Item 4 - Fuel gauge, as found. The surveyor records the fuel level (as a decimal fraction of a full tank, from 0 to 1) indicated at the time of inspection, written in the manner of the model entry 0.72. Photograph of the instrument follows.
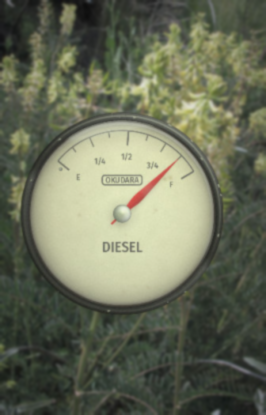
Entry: 0.875
